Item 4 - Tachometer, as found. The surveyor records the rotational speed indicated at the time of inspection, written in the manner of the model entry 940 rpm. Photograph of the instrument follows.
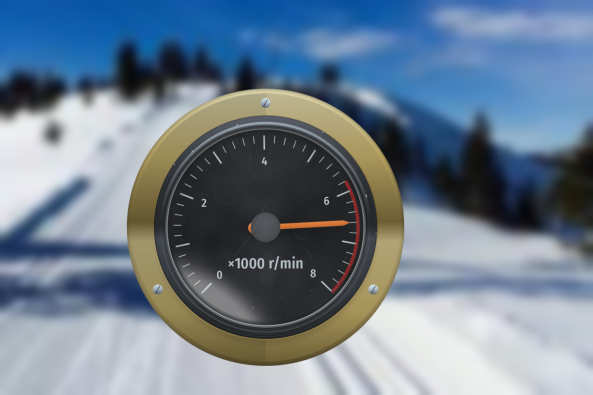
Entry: 6600 rpm
